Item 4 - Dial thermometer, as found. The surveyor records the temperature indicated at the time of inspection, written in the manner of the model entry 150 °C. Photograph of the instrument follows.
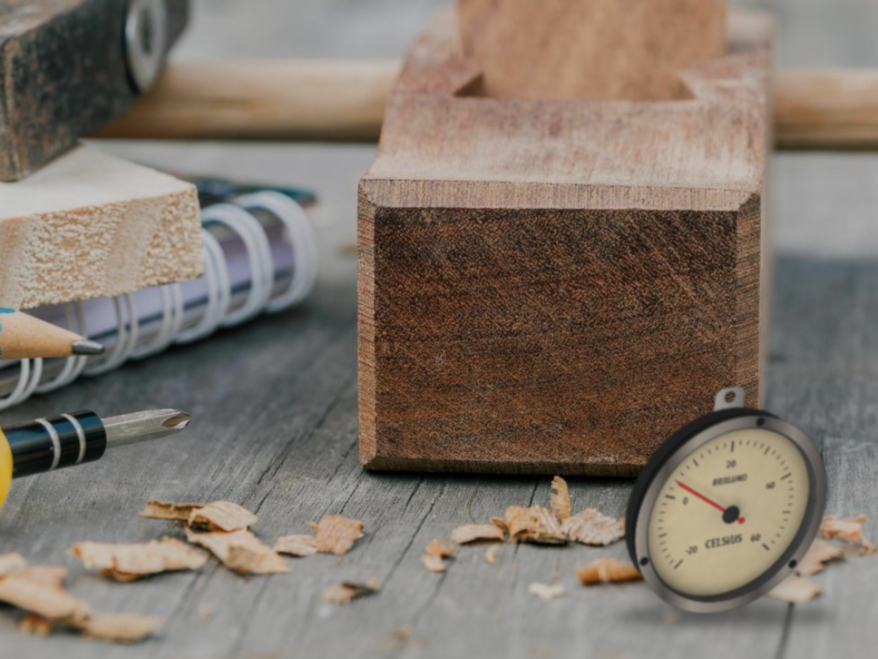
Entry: 4 °C
